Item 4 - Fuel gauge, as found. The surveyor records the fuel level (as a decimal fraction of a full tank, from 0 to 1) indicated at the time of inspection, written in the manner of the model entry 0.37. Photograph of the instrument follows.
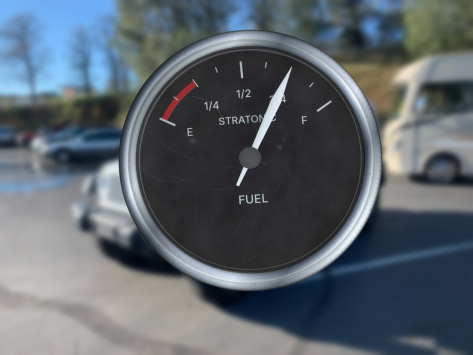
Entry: 0.75
